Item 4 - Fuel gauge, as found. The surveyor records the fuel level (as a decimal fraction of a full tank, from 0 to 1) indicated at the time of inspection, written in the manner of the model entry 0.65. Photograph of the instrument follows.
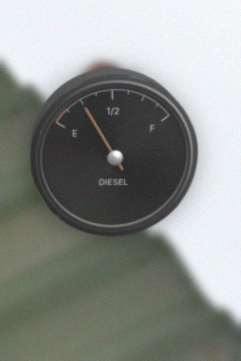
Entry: 0.25
